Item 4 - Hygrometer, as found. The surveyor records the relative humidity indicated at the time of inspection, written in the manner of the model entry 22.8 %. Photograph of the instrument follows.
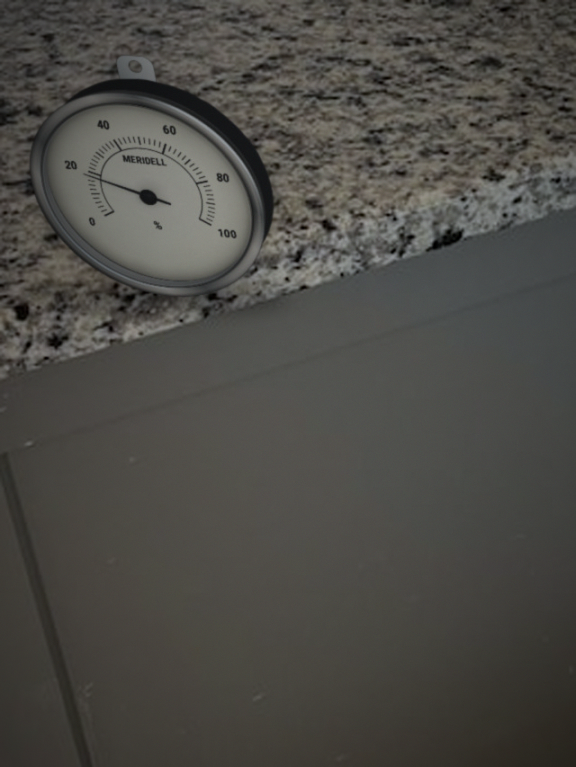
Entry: 20 %
